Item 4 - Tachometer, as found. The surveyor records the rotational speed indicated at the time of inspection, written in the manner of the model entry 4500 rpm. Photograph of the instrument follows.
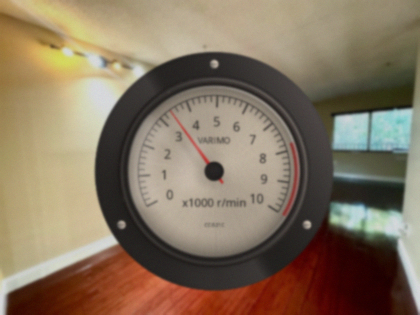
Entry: 3400 rpm
